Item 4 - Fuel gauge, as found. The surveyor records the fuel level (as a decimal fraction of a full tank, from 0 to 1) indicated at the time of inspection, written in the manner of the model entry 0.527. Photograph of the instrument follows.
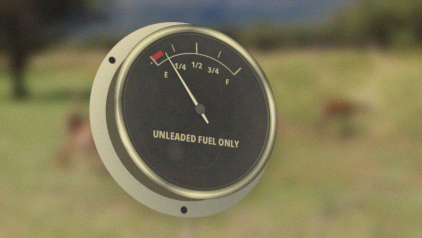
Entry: 0.125
